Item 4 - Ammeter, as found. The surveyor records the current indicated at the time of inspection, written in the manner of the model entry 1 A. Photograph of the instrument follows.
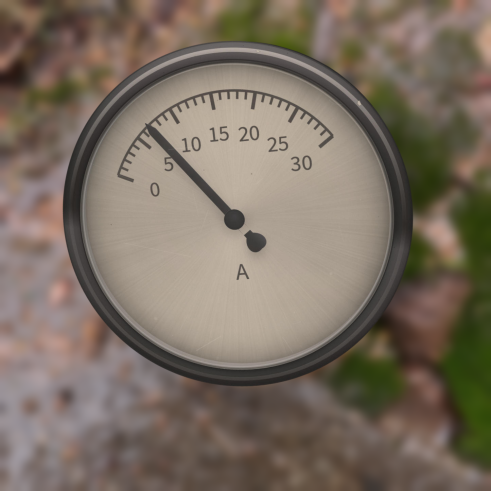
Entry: 7 A
